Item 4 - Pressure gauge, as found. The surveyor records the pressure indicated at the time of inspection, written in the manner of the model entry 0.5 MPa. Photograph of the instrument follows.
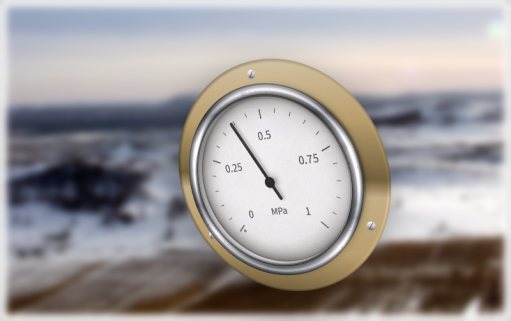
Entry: 0.4 MPa
